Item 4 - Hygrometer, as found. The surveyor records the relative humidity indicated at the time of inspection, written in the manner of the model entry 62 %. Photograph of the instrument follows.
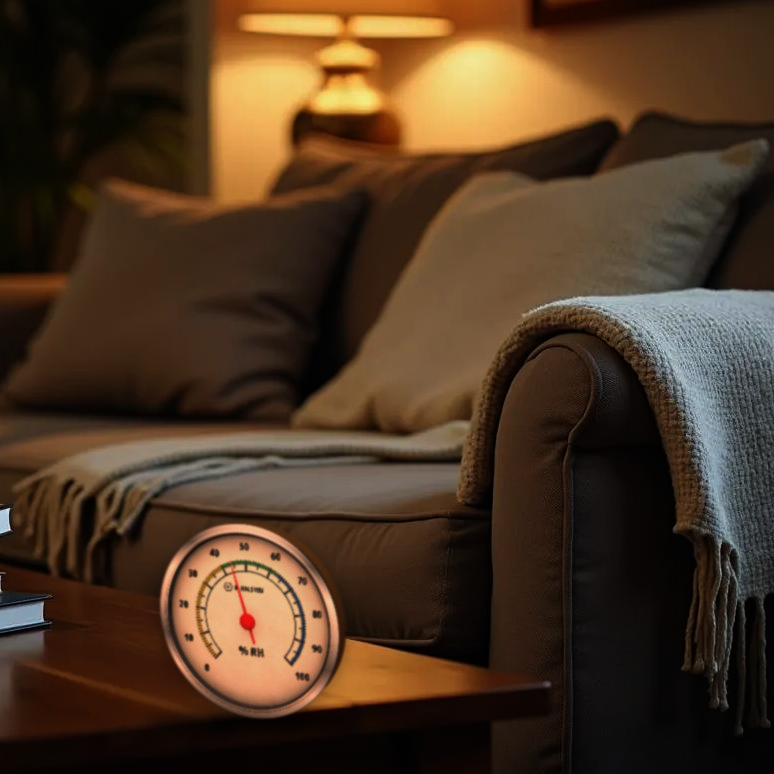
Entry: 45 %
